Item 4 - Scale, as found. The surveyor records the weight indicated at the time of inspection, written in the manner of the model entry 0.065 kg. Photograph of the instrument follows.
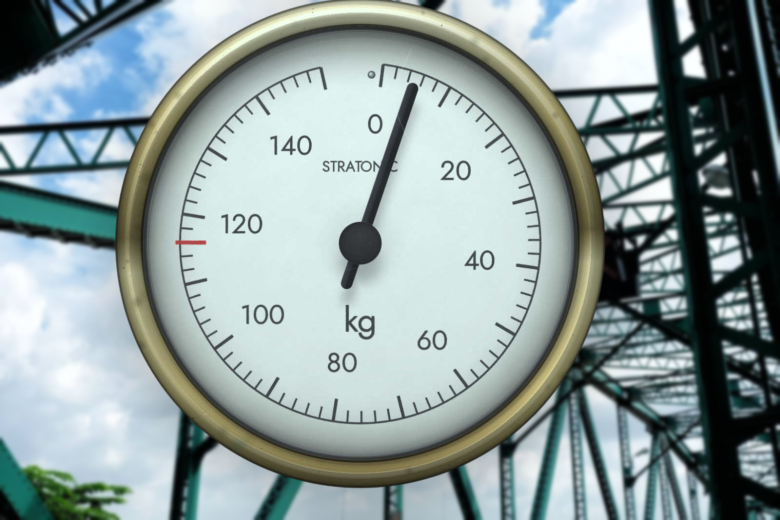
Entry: 5 kg
